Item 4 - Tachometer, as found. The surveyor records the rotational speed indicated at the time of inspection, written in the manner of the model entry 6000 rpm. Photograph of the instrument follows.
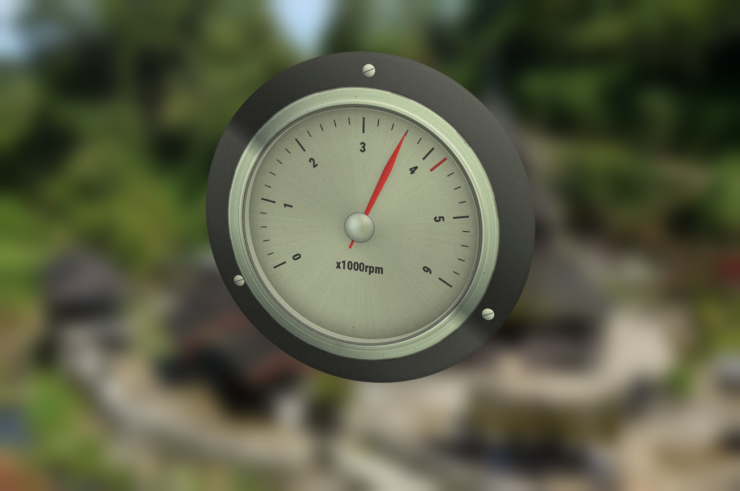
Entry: 3600 rpm
